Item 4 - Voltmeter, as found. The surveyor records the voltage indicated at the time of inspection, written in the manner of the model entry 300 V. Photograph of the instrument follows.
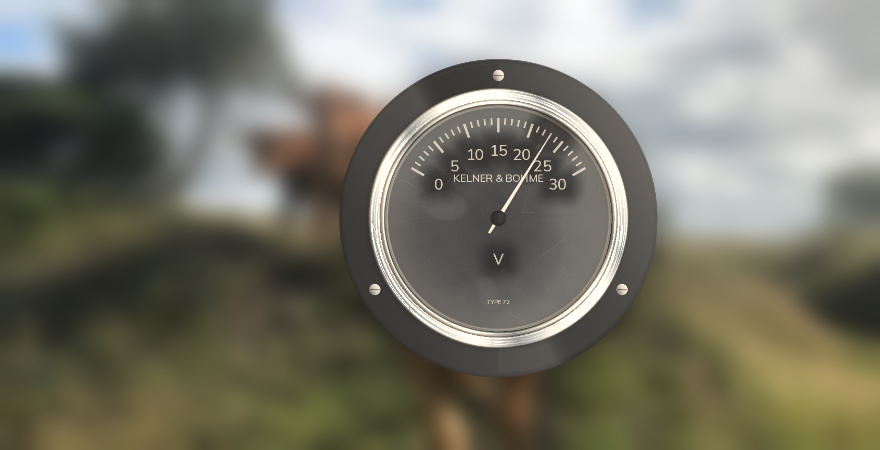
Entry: 23 V
